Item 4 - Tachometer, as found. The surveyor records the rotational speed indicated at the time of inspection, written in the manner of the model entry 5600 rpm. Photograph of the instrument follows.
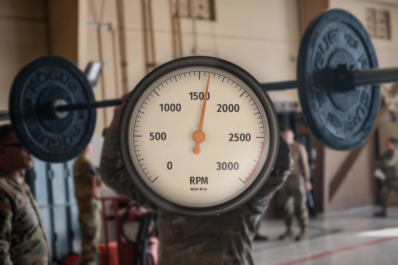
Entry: 1600 rpm
